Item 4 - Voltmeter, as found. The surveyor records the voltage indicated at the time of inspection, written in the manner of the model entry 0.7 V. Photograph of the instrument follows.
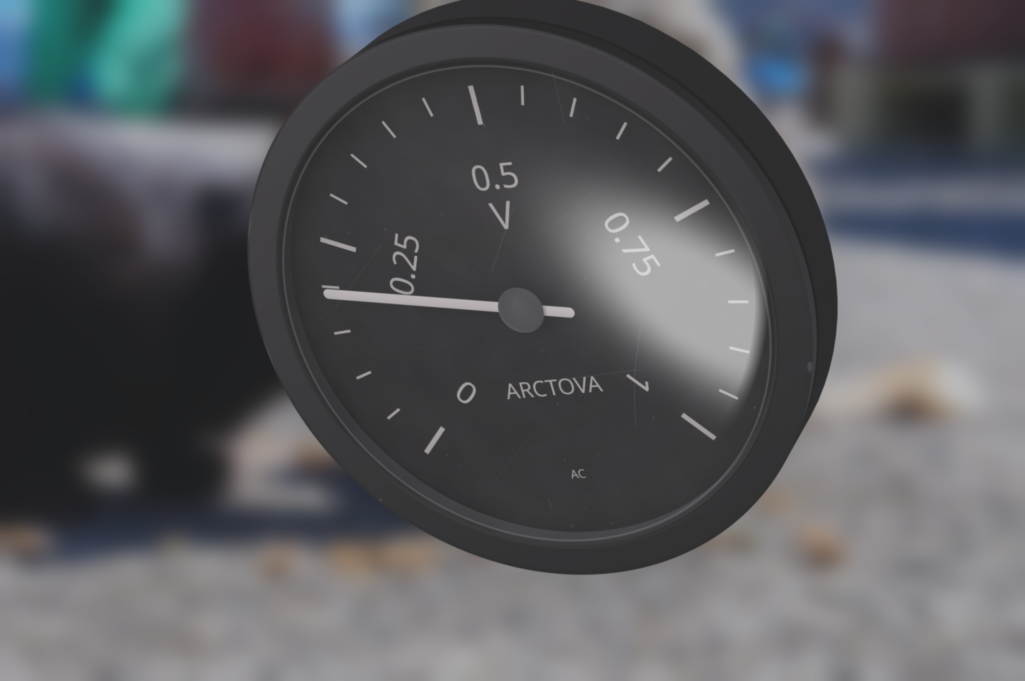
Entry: 0.2 V
